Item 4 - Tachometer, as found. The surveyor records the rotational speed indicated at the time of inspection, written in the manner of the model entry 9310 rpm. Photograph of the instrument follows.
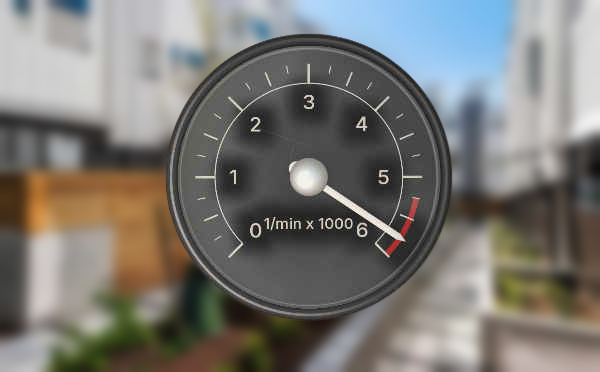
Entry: 5750 rpm
